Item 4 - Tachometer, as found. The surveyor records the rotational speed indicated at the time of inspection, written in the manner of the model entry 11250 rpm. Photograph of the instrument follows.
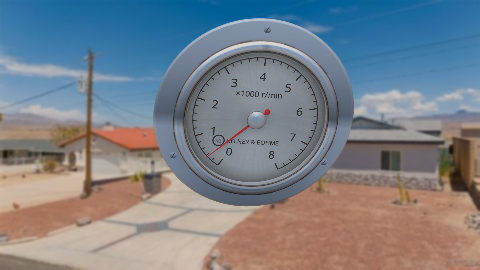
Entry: 400 rpm
